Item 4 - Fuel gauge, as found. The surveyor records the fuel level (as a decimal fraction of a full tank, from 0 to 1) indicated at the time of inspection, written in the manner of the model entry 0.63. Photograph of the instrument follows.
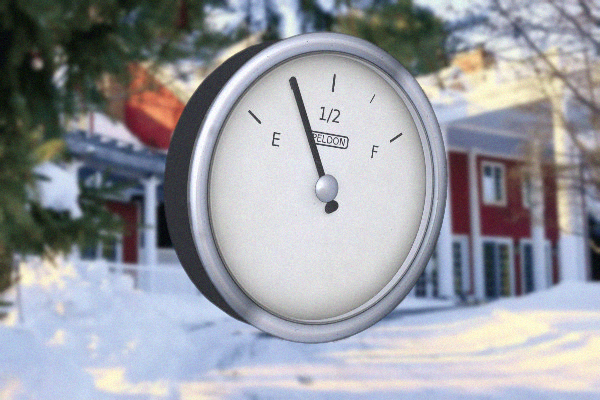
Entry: 0.25
